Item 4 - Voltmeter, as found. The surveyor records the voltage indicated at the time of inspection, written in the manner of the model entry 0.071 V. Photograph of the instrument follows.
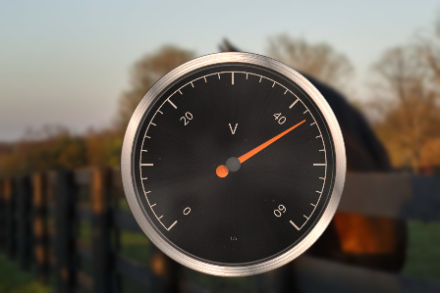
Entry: 43 V
